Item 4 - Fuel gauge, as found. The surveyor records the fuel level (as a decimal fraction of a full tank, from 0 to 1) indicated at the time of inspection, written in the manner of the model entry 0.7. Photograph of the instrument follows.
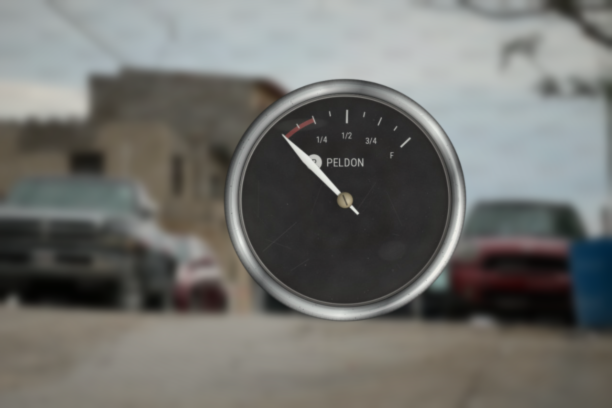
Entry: 0
